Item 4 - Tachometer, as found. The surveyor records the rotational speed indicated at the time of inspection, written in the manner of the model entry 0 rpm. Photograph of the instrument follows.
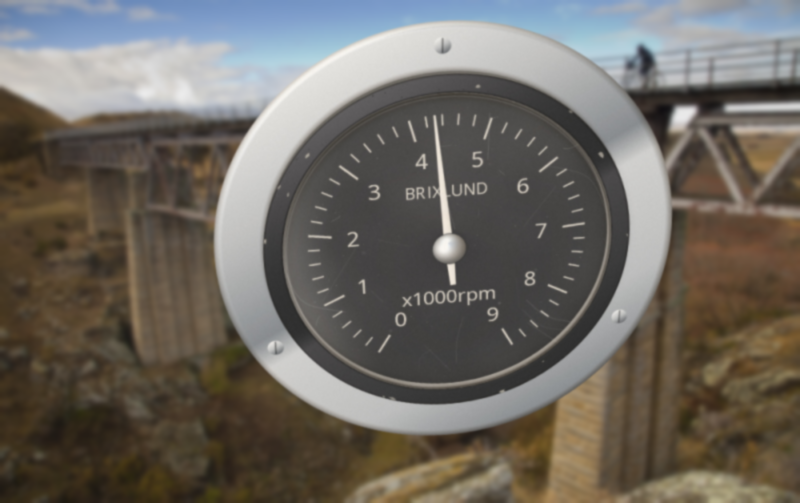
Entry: 4300 rpm
